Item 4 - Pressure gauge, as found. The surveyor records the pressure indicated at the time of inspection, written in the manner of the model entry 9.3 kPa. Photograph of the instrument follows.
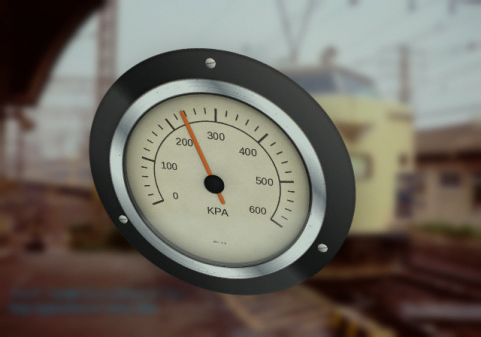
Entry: 240 kPa
